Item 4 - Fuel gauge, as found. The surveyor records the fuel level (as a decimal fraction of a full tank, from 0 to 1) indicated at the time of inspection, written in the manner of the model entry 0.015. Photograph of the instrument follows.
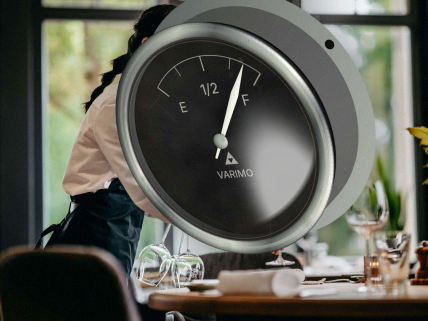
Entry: 0.875
